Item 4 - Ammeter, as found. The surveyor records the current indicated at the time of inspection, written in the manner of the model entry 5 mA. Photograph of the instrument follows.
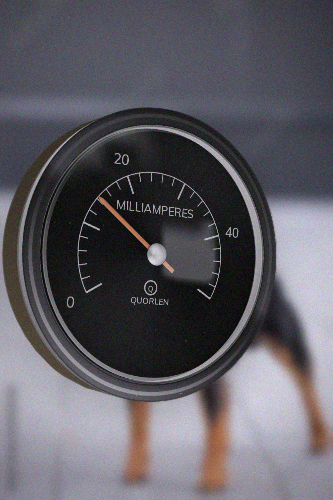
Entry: 14 mA
